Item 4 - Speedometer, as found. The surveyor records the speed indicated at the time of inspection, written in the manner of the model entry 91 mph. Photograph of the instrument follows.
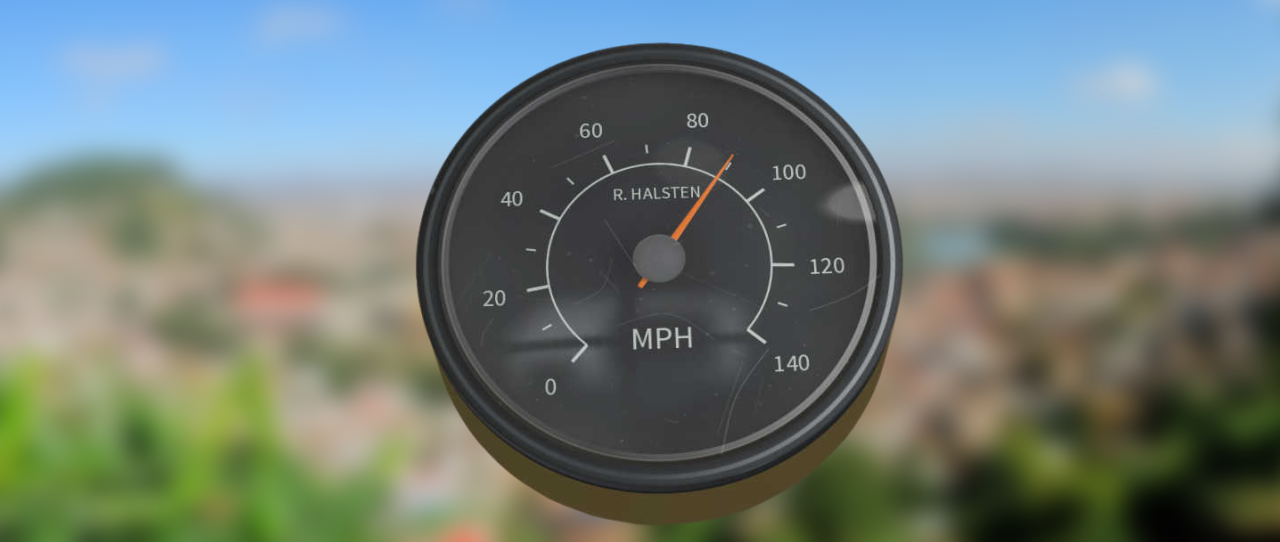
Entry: 90 mph
